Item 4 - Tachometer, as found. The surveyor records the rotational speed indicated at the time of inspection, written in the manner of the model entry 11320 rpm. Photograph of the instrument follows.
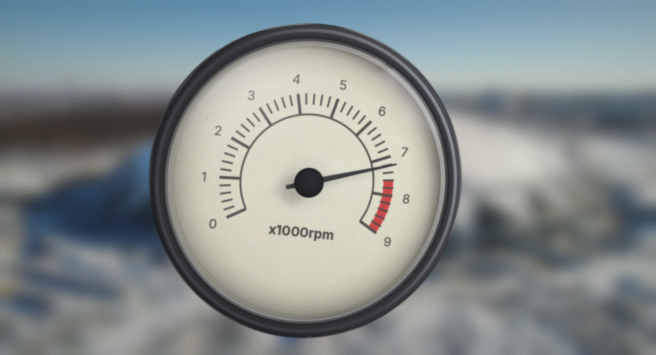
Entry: 7200 rpm
